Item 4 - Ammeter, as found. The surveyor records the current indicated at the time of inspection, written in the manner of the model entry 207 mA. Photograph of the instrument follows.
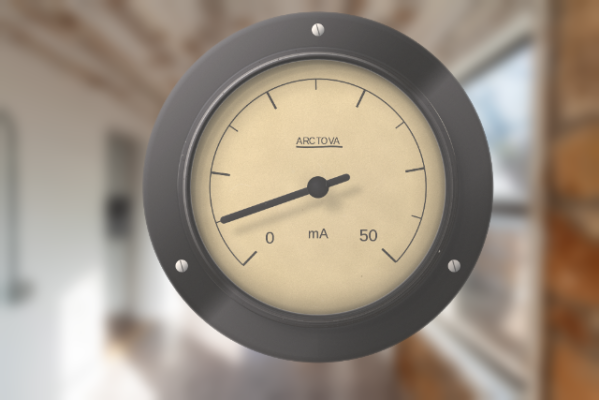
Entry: 5 mA
